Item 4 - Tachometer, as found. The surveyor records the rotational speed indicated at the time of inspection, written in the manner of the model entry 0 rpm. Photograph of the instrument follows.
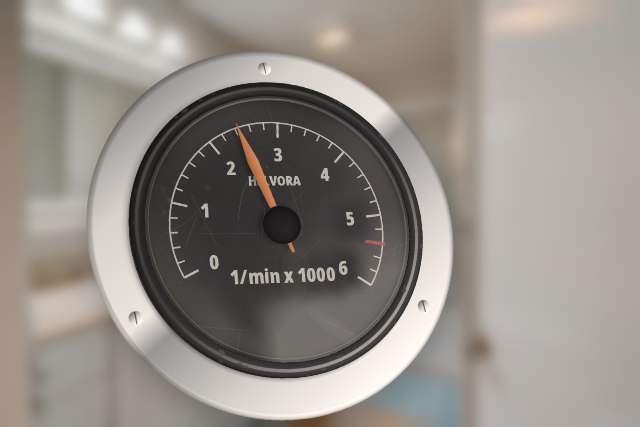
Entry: 2400 rpm
